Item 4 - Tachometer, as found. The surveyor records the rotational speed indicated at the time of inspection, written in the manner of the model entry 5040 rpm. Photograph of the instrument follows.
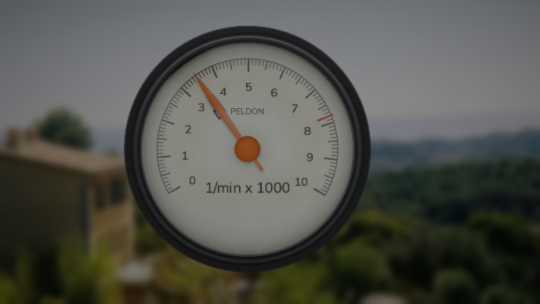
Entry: 3500 rpm
